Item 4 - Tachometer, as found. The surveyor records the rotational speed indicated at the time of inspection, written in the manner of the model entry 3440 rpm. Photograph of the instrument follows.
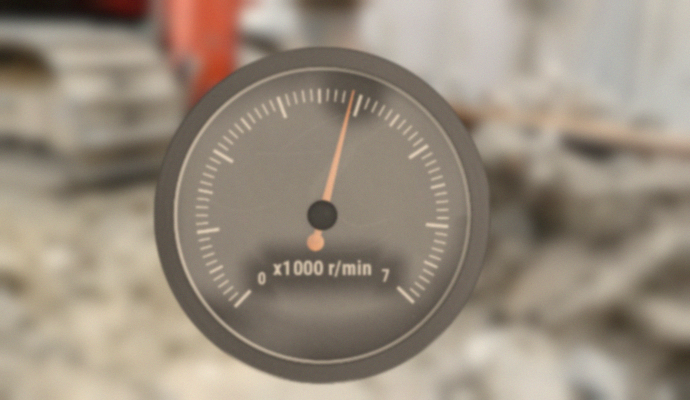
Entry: 3900 rpm
